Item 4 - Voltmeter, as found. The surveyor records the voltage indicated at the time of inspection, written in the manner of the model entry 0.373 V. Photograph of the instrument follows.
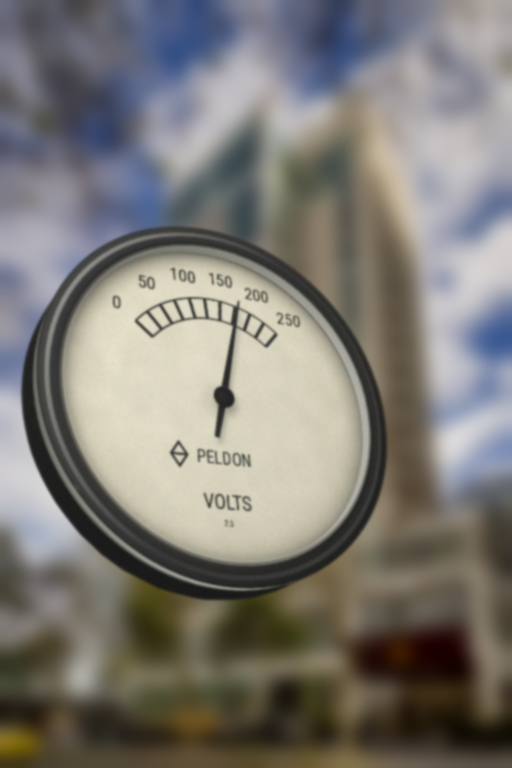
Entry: 175 V
